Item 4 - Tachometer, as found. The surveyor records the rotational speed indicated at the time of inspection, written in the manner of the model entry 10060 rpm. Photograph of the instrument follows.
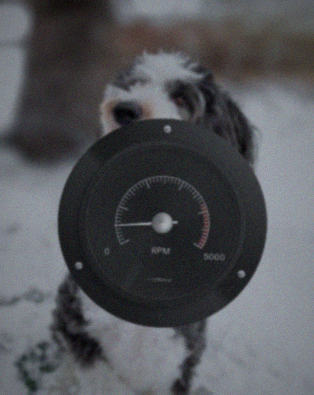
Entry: 500 rpm
